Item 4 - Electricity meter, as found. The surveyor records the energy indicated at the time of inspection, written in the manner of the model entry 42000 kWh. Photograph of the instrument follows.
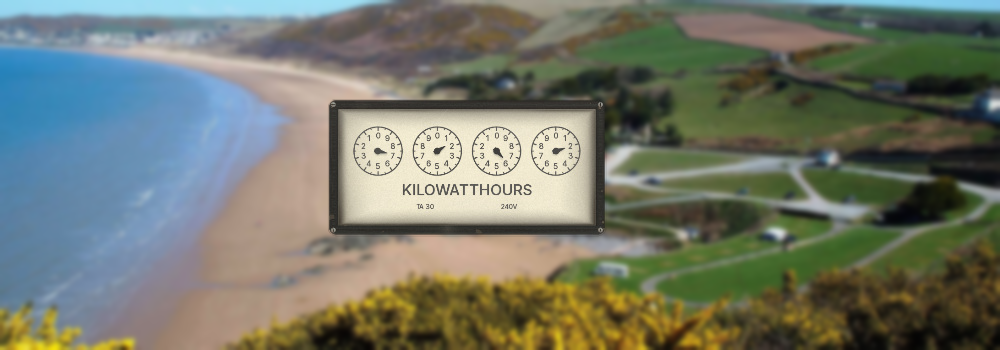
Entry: 7162 kWh
